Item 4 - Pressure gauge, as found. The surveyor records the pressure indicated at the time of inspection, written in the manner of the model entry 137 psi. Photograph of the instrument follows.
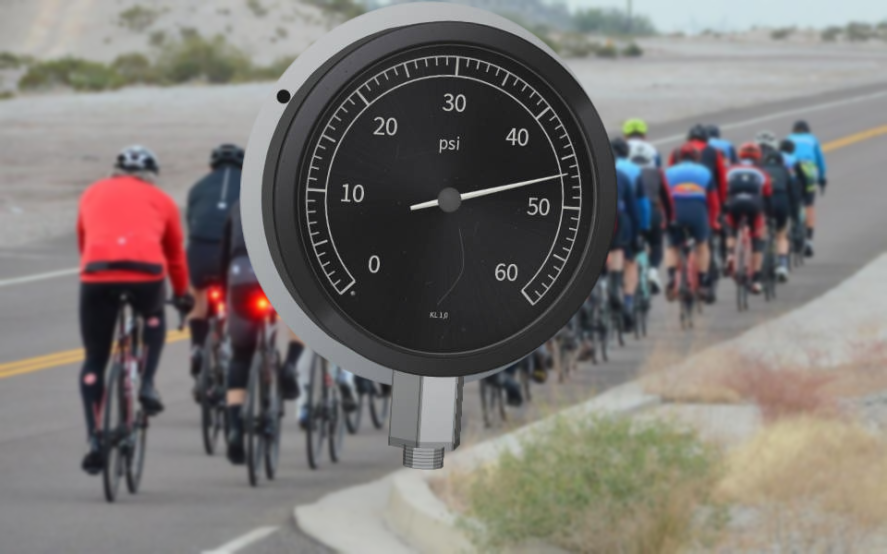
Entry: 46.5 psi
